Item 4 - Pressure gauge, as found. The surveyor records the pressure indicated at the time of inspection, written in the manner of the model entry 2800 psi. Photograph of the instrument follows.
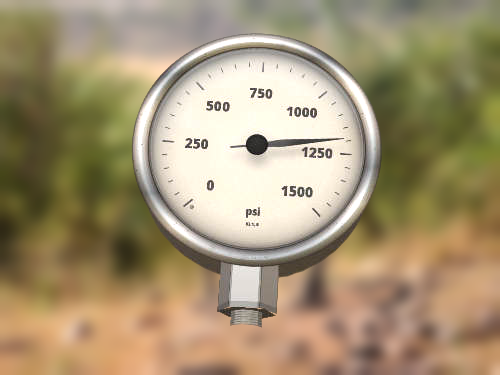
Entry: 1200 psi
